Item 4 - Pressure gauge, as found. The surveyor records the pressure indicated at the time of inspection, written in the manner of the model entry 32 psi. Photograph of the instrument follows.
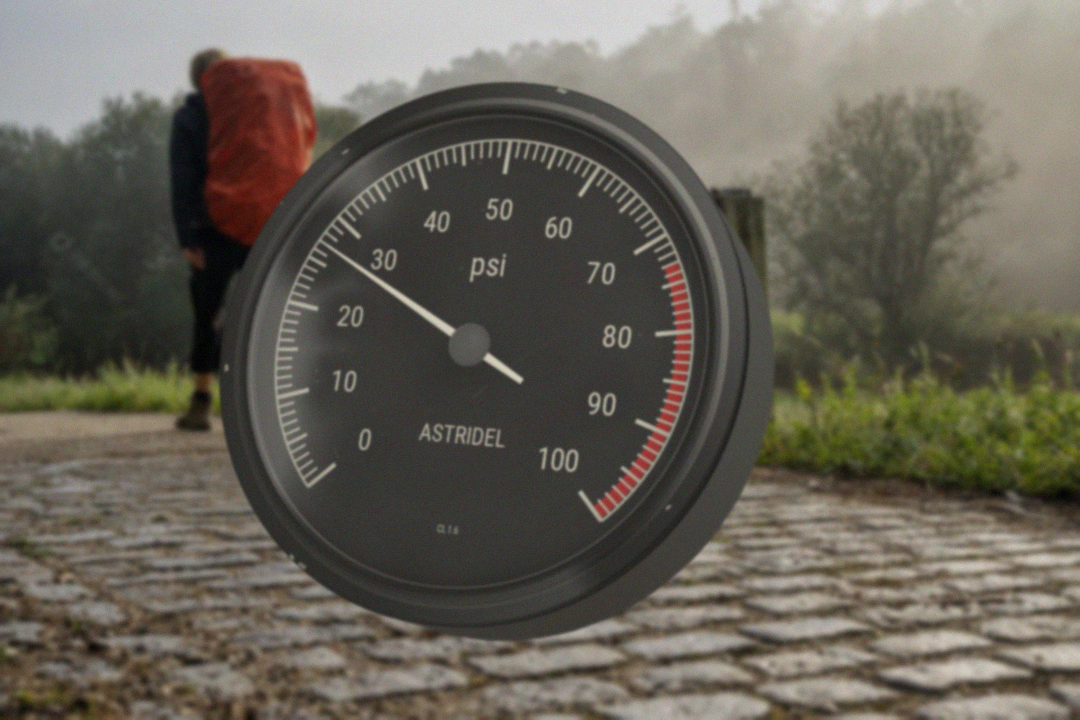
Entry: 27 psi
